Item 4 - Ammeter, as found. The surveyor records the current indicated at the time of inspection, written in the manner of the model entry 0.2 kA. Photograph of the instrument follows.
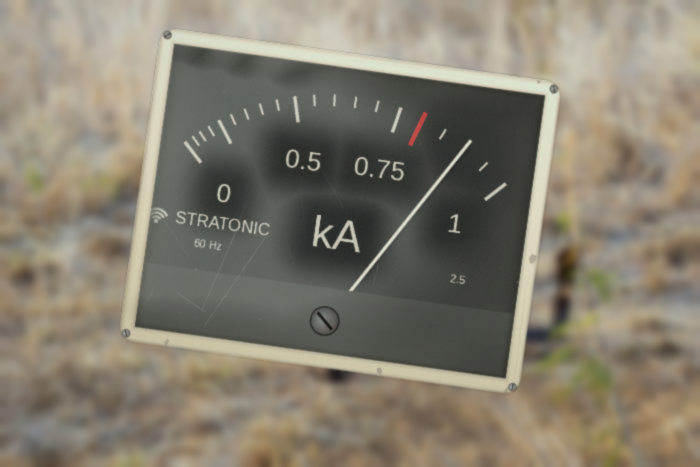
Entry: 0.9 kA
